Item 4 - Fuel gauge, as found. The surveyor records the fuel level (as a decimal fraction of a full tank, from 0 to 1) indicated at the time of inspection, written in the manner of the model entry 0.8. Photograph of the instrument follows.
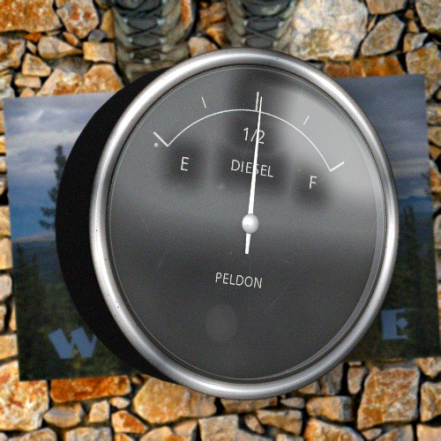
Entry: 0.5
